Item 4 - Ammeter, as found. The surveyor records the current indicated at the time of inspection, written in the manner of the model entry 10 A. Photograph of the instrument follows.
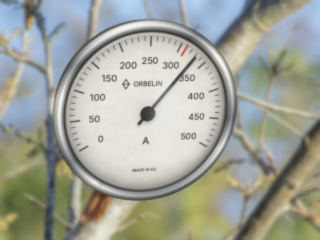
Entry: 330 A
